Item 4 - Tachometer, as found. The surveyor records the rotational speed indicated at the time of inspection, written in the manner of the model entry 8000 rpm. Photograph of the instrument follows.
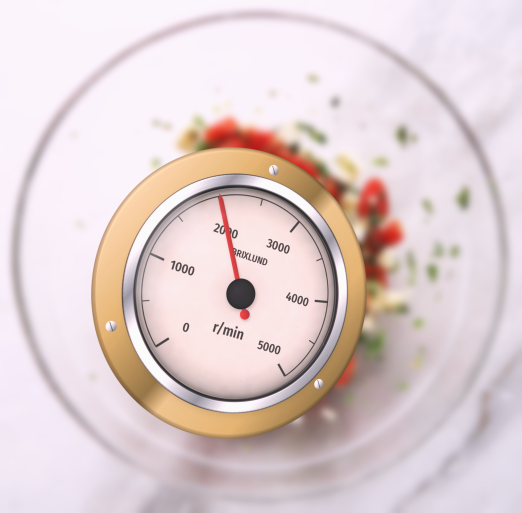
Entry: 2000 rpm
